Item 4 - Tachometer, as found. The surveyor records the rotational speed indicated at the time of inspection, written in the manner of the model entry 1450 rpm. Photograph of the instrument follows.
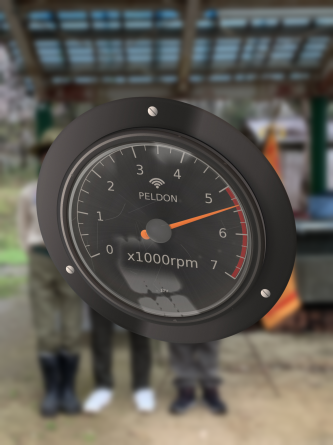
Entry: 5375 rpm
